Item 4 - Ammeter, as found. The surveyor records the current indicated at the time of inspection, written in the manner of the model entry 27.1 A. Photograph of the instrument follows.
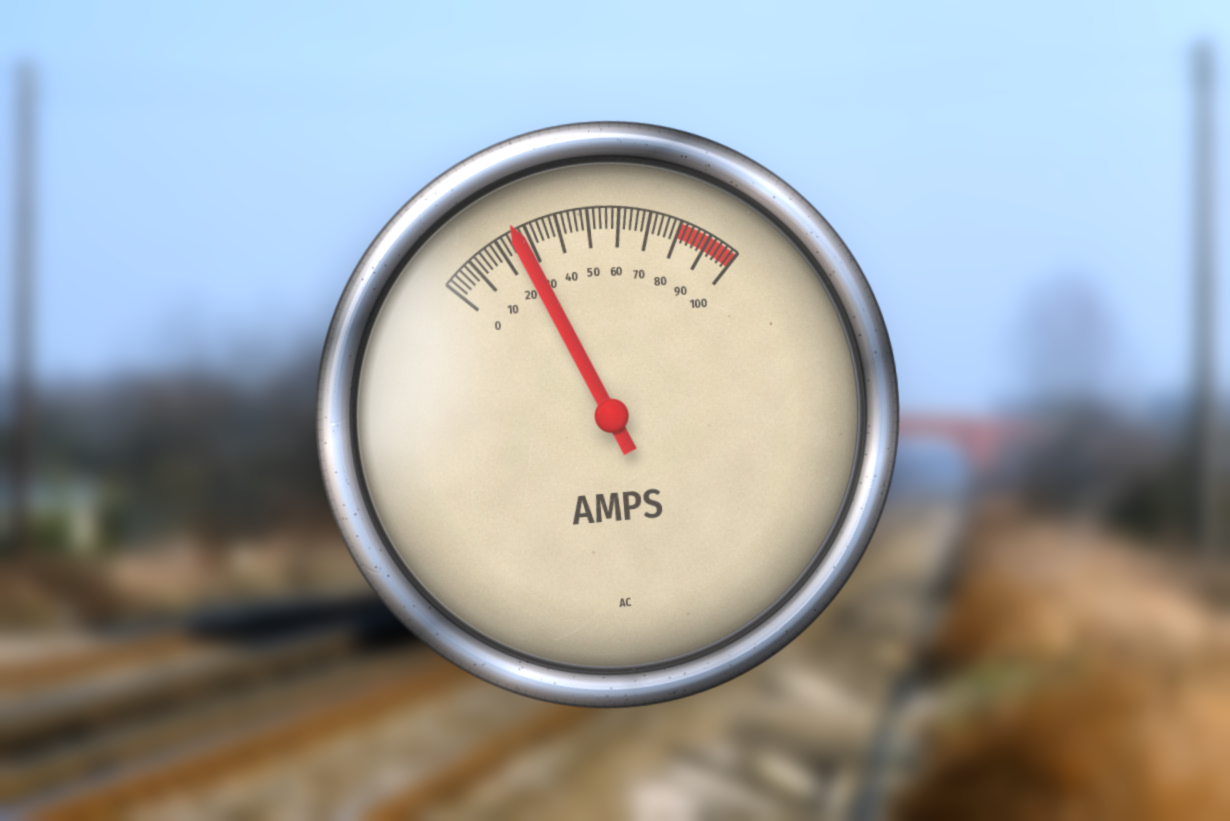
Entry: 26 A
